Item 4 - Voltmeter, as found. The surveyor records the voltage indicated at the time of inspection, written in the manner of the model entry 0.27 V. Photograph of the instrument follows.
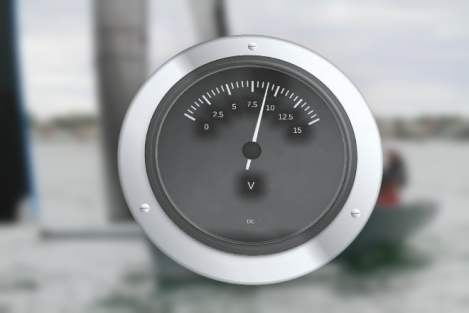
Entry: 9 V
